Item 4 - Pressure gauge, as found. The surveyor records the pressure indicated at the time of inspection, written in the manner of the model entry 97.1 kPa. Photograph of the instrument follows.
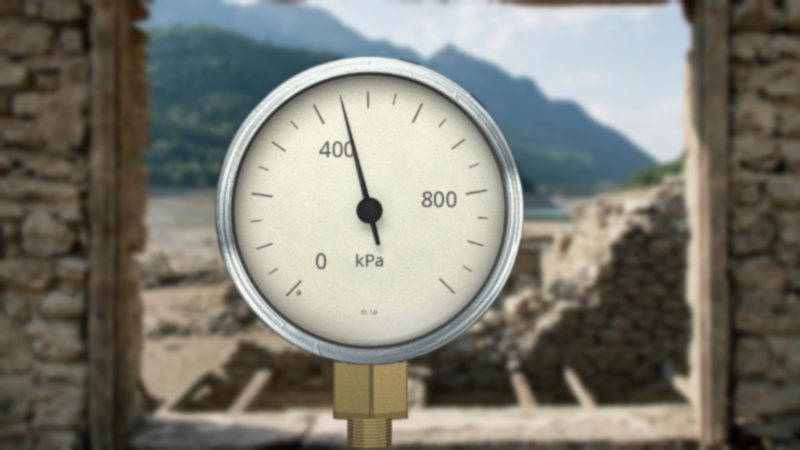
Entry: 450 kPa
